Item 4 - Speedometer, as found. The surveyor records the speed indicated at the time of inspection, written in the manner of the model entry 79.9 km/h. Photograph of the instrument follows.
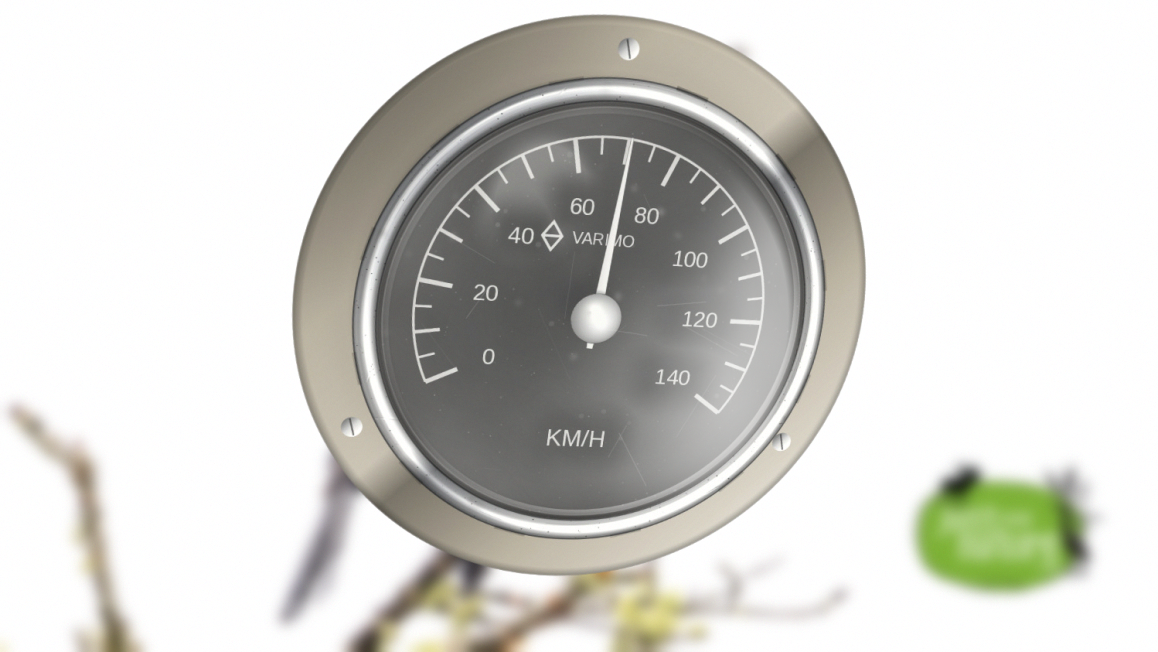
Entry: 70 km/h
